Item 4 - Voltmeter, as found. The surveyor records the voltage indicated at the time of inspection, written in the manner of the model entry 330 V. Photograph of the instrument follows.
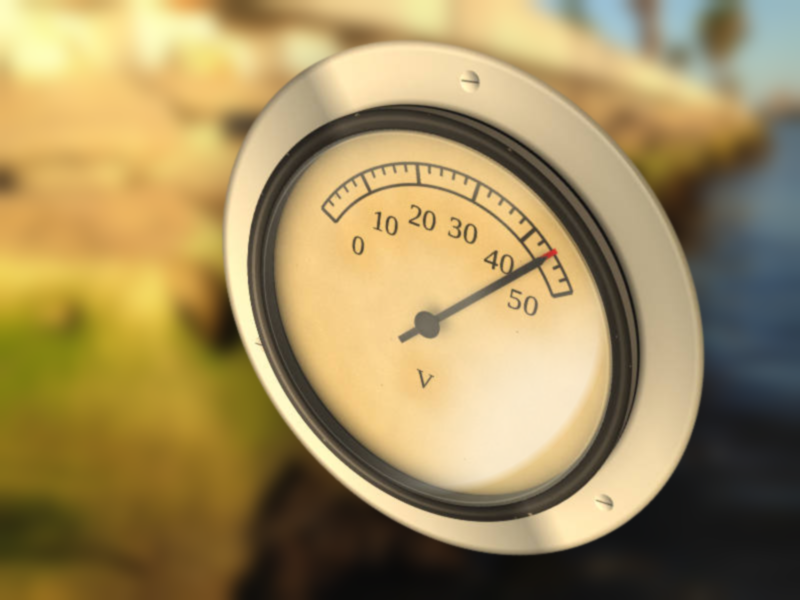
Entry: 44 V
